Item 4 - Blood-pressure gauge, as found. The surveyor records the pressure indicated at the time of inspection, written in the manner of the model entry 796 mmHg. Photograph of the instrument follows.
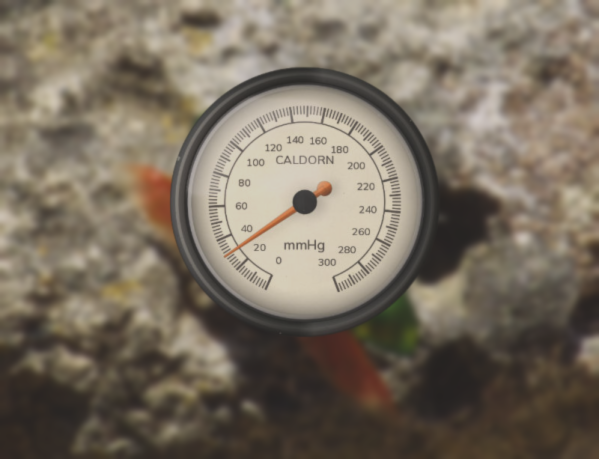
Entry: 30 mmHg
